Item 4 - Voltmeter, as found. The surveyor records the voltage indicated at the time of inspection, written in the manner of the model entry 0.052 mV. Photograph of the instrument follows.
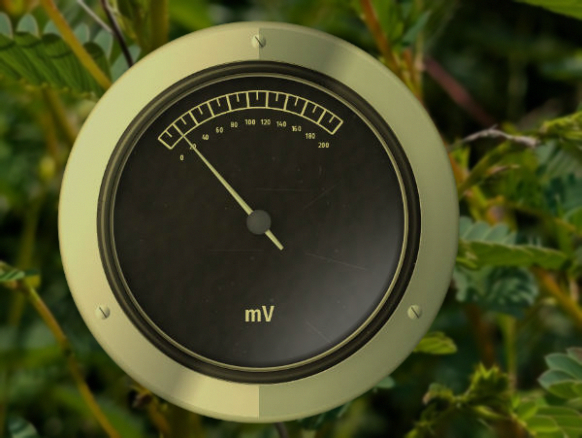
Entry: 20 mV
